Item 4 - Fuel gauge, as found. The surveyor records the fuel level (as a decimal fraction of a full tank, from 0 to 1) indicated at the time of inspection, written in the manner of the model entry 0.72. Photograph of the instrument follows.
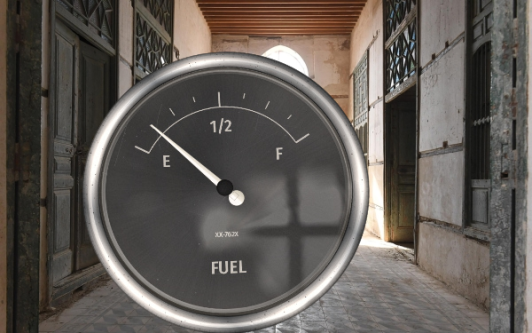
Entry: 0.125
